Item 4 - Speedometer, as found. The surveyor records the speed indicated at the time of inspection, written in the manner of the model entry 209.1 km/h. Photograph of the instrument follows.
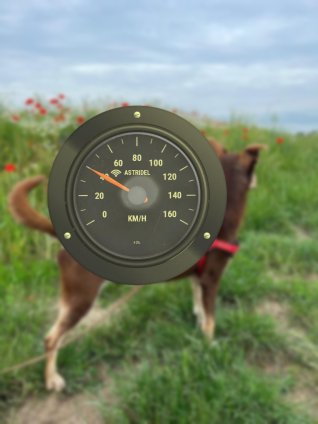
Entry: 40 km/h
